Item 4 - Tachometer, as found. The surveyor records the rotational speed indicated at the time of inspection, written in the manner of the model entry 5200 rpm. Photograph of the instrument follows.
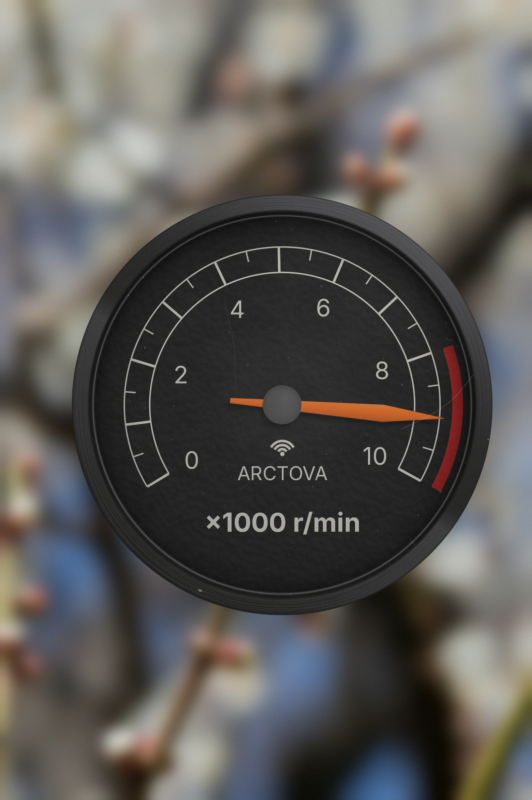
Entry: 9000 rpm
